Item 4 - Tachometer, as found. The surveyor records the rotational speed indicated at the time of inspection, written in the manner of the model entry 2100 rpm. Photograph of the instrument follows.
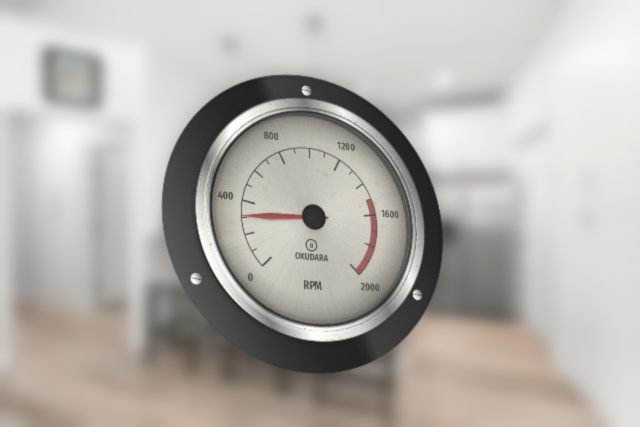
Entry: 300 rpm
